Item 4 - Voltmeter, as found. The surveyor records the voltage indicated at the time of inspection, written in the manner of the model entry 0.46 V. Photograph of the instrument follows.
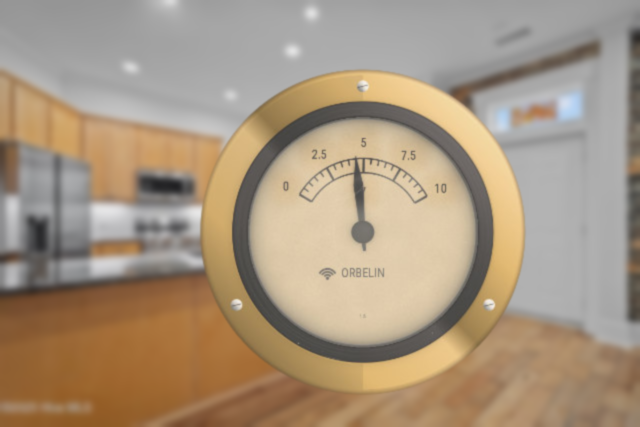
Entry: 4.5 V
